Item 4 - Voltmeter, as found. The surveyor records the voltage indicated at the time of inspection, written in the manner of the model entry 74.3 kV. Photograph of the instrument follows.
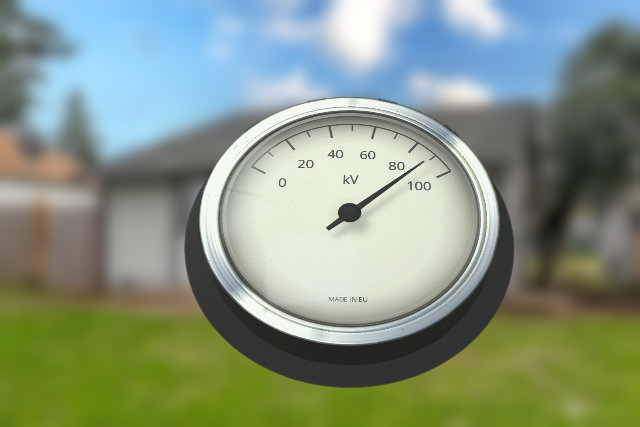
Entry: 90 kV
